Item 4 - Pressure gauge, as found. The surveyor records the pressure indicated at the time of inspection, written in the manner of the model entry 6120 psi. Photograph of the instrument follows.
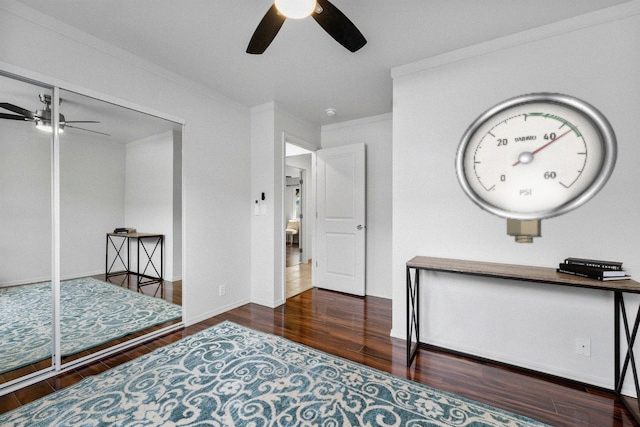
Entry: 42.5 psi
